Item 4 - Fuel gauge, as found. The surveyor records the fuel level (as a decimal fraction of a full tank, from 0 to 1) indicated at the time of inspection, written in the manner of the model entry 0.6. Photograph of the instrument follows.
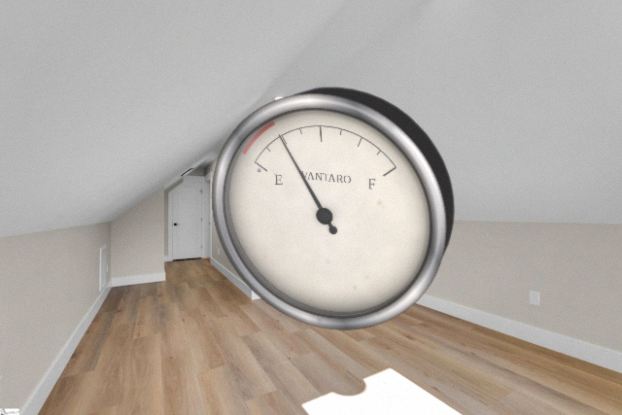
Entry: 0.25
